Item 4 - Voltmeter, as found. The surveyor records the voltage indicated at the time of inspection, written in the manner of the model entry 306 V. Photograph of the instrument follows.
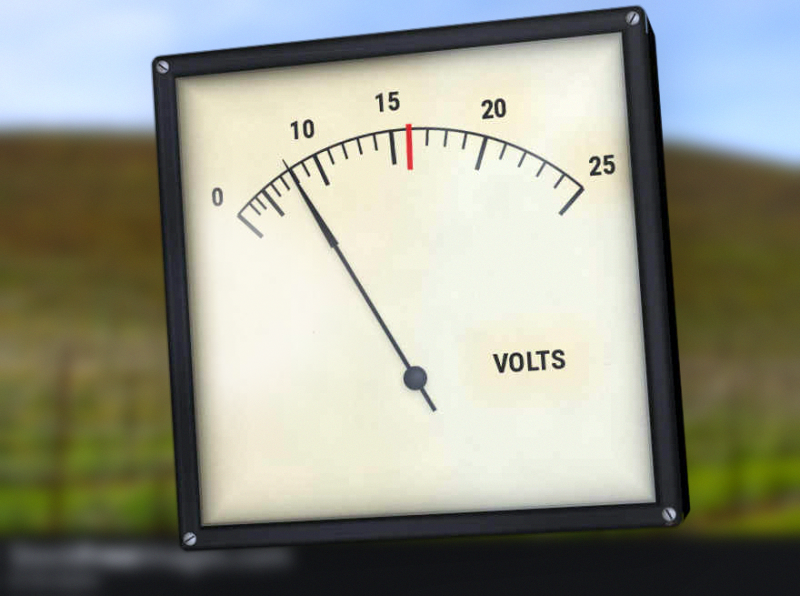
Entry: 8 V
